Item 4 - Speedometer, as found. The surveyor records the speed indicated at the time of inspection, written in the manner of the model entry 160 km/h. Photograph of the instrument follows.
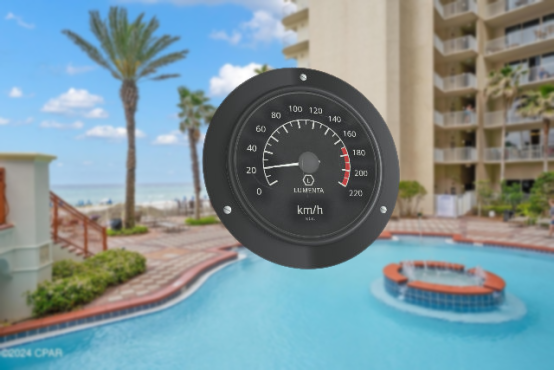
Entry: 20 km/h
